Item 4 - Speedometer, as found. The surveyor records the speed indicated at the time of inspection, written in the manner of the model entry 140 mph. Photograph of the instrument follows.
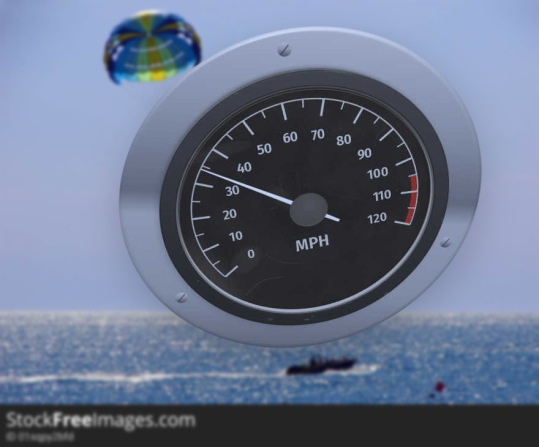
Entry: 35 mph
